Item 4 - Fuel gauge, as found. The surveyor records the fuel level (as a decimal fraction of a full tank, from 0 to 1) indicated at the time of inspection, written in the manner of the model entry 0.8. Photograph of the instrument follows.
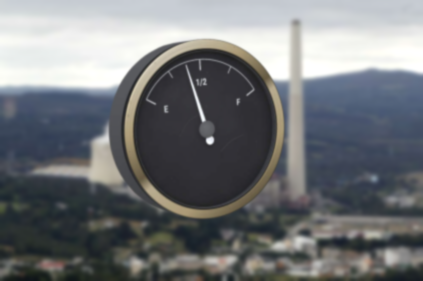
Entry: 0.375
